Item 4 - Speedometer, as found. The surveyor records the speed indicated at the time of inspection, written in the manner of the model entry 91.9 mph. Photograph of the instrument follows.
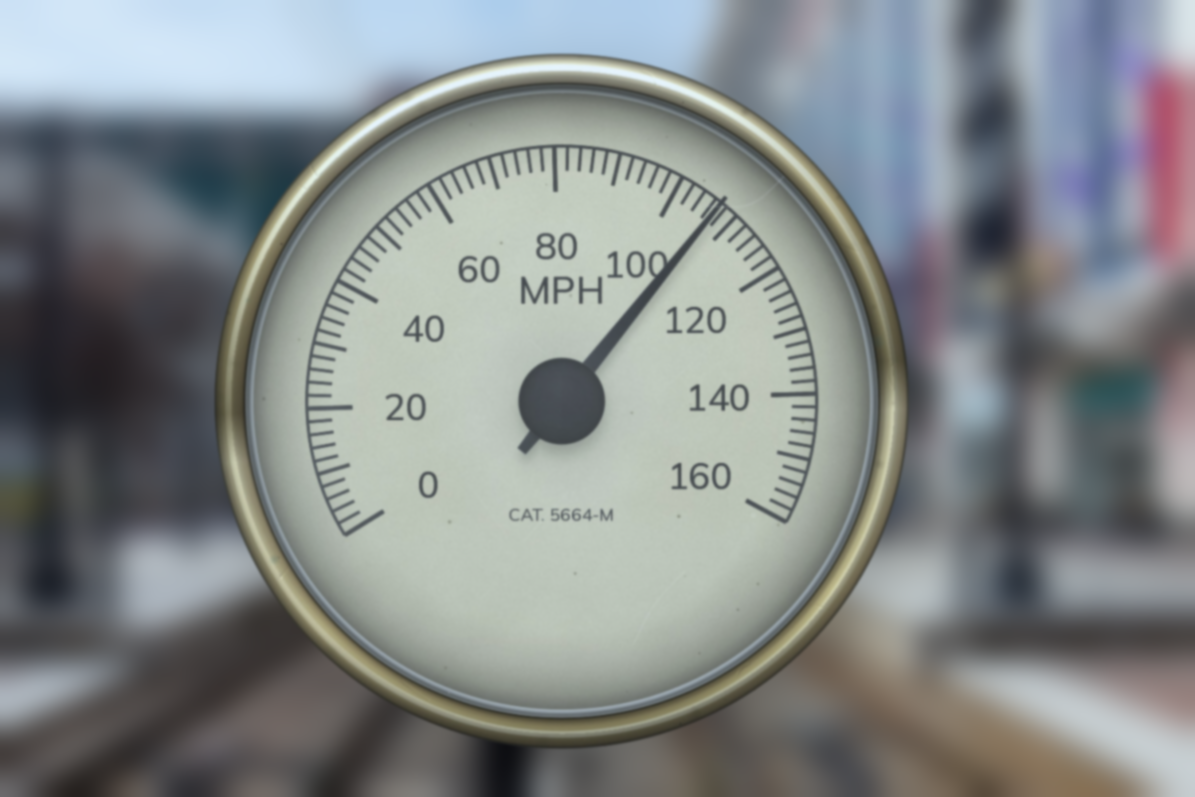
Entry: 107 mph
